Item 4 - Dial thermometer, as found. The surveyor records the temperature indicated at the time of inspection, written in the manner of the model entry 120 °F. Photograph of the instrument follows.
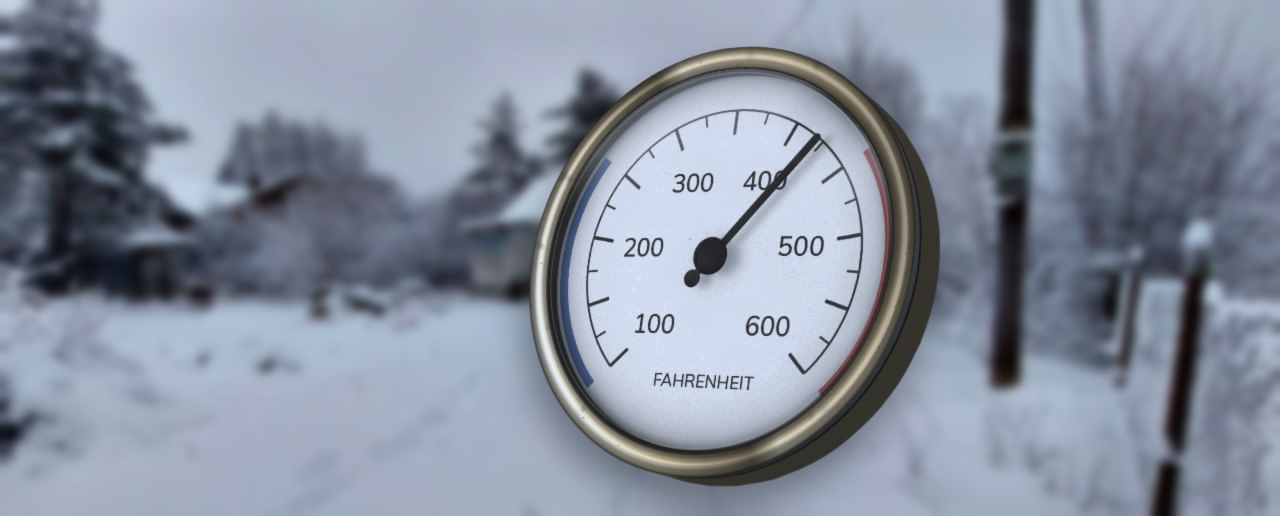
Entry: 425 °F
